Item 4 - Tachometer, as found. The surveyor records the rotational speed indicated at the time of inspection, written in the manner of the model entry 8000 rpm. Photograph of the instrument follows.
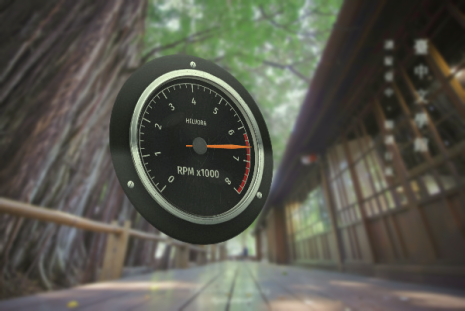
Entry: 6600 rpm
